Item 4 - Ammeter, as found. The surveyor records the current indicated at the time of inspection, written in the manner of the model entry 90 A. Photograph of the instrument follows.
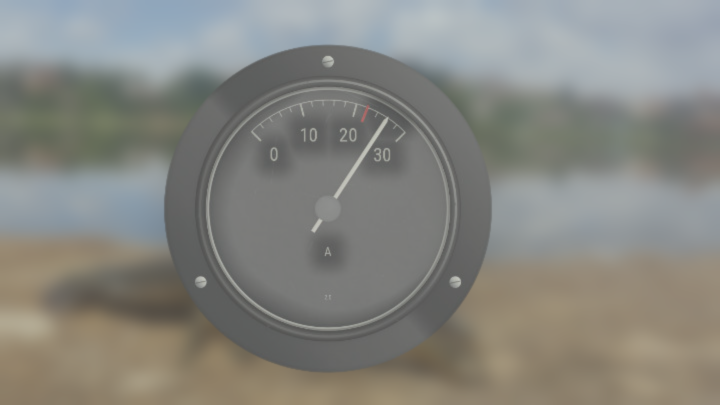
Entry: 26 A
